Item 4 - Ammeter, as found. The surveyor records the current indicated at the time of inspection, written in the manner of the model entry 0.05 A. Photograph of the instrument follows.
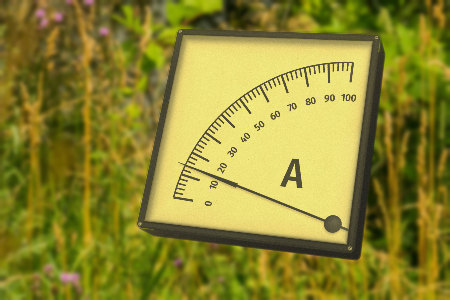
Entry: 14 A
